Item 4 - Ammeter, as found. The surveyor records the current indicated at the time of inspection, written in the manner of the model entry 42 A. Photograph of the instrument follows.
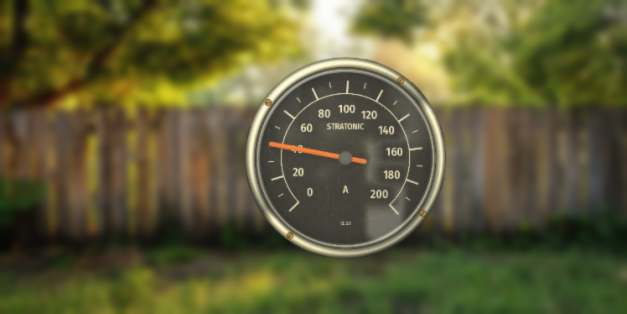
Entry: 40 A
